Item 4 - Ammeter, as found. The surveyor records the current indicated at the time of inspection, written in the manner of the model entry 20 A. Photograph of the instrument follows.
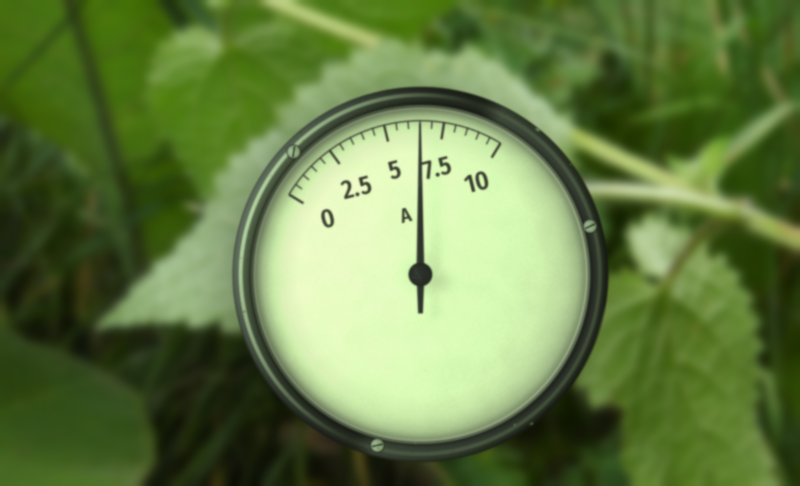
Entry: 6.5 A
